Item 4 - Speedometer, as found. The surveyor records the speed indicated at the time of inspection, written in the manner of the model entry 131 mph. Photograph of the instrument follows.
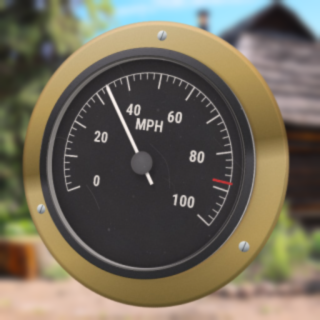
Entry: 34 mph
